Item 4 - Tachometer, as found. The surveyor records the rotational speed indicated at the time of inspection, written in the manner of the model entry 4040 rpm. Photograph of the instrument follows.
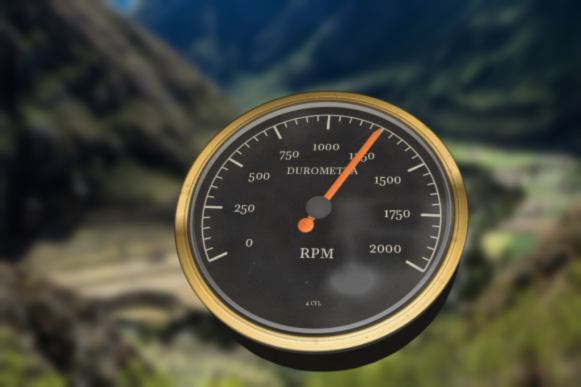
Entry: 1250 rpm
